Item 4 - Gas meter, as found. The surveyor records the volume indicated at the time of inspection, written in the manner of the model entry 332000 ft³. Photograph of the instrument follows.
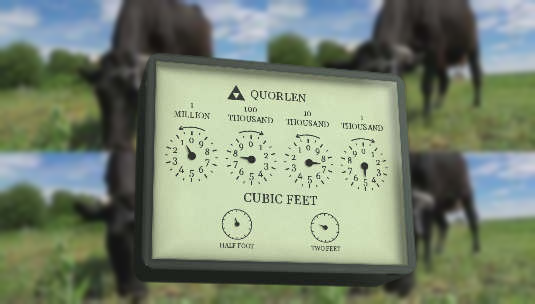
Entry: 77500 ft³
